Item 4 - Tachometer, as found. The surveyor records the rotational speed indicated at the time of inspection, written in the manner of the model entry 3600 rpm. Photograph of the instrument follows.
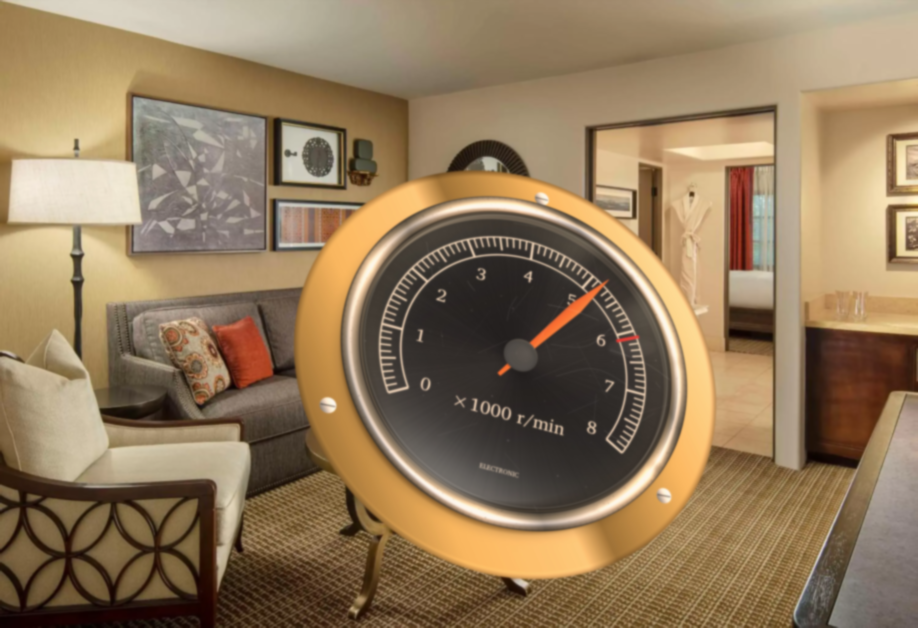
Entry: 5200 rpm
